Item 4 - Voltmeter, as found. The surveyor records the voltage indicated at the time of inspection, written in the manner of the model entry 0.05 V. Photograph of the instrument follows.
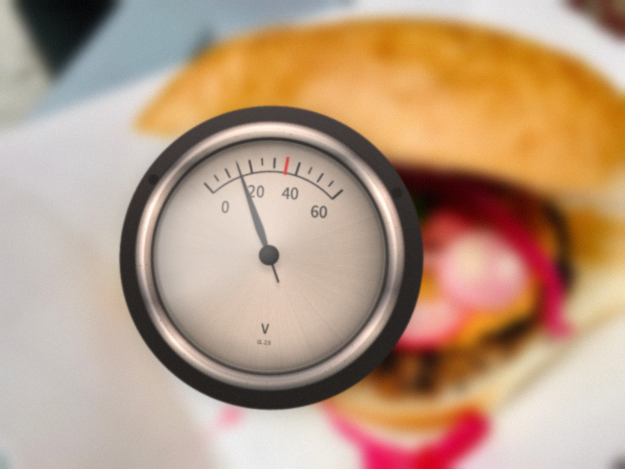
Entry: 15 V
